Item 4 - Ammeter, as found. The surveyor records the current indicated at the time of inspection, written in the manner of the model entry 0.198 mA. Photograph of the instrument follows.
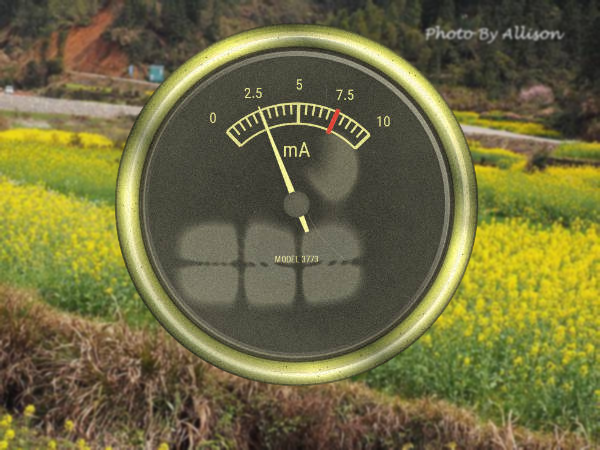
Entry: 2.5 mA
